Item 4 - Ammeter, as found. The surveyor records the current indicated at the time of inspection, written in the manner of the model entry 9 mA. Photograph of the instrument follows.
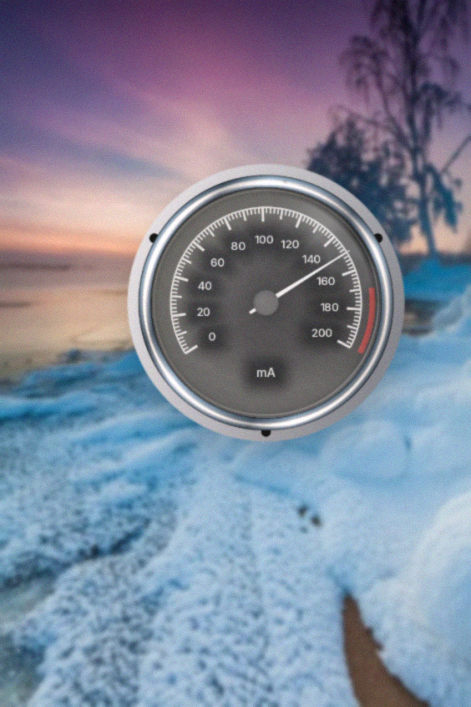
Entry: 150 mA
